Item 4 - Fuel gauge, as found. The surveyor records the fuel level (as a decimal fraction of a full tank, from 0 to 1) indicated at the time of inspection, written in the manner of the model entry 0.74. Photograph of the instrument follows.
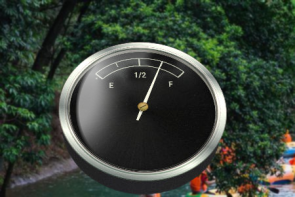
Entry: 0.75
